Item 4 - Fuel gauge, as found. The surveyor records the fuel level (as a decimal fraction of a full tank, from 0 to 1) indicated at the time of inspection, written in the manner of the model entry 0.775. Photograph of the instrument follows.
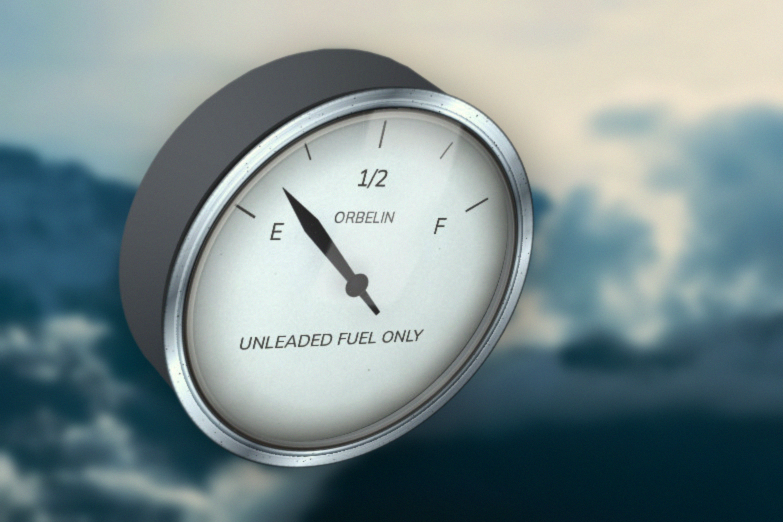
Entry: 0.125
